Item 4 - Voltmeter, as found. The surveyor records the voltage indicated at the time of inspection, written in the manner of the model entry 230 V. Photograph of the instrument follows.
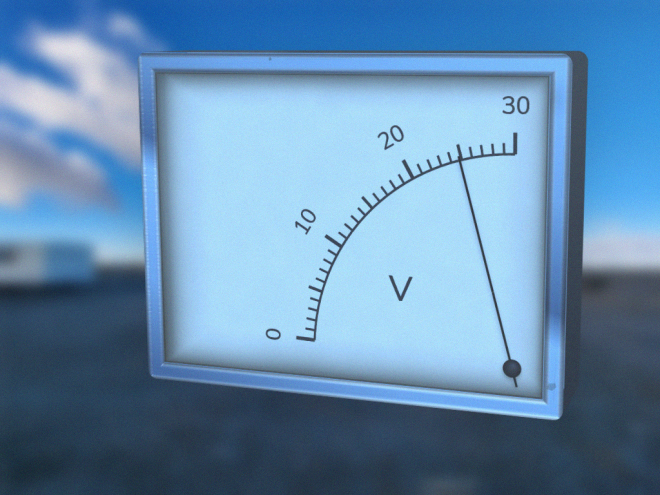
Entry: 25 V
